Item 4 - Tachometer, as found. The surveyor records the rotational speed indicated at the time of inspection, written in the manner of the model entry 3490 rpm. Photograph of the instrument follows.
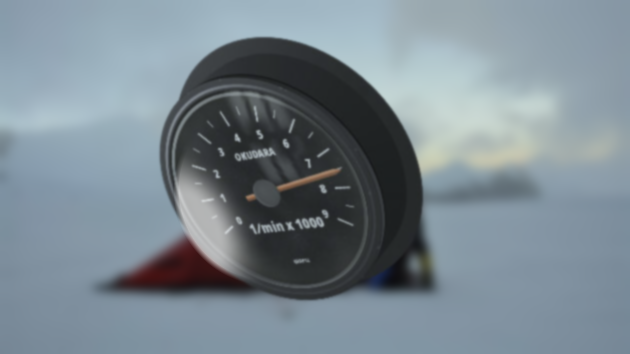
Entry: 7500 rpm
